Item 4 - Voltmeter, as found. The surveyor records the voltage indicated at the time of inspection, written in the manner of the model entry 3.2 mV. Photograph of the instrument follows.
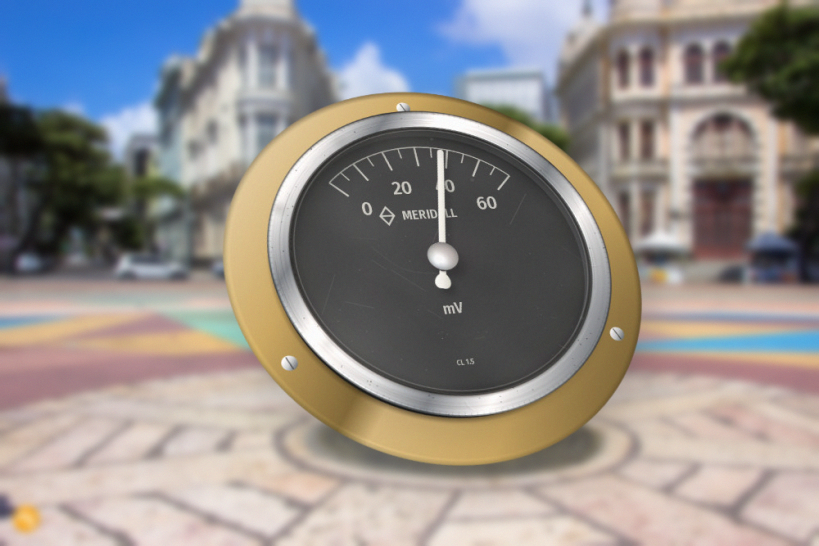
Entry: 37.5 mV
